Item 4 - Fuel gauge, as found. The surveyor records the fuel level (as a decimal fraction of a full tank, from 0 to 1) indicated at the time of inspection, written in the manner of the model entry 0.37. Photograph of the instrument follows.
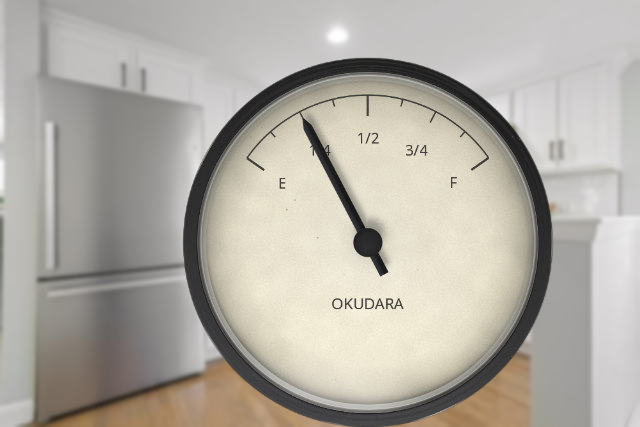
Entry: 0.25
